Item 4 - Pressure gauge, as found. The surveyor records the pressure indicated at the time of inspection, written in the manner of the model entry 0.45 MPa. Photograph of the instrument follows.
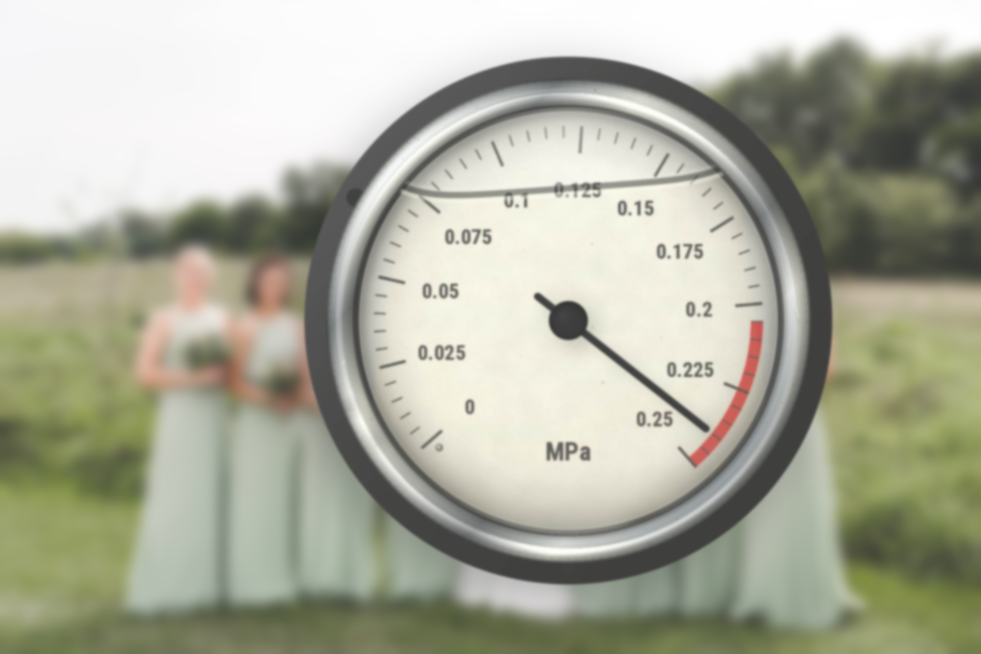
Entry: 0.24 MPa
